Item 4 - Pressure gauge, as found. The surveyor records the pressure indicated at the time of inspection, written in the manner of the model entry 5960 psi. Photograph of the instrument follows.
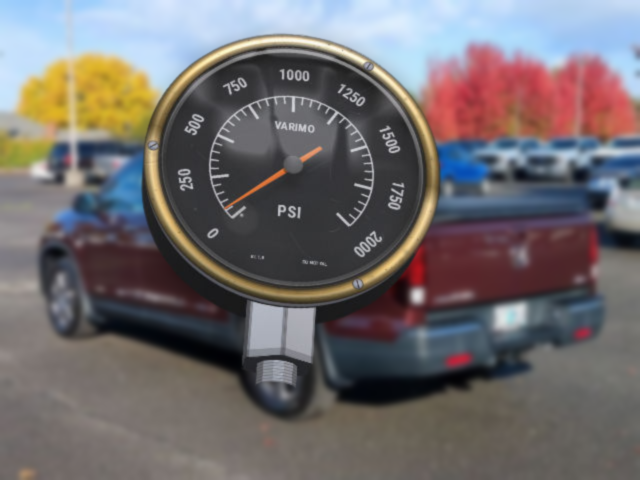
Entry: 50 psi
